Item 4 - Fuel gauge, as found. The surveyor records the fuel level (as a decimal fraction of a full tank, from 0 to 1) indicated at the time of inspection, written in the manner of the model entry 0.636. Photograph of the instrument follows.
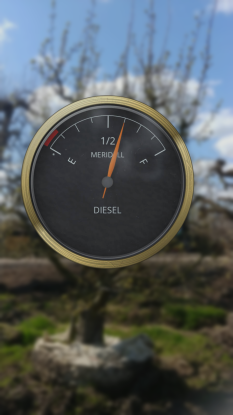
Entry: 0.625
